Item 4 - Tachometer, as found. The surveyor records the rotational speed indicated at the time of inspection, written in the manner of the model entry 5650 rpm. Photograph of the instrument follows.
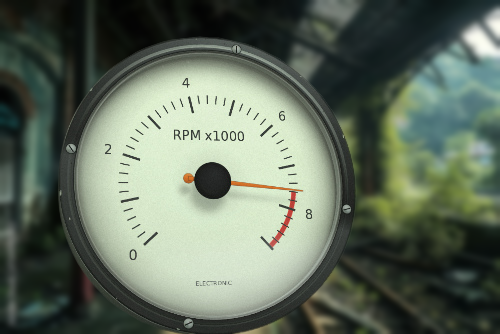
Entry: 7600 rpm
